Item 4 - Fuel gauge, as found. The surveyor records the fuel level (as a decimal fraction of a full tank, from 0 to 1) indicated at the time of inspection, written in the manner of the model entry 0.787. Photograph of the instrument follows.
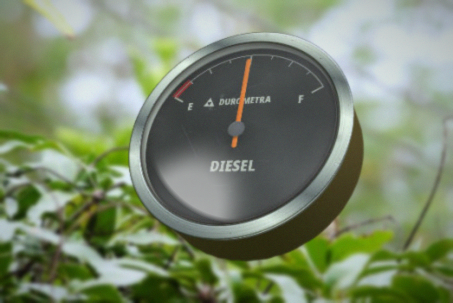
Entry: 0.5
